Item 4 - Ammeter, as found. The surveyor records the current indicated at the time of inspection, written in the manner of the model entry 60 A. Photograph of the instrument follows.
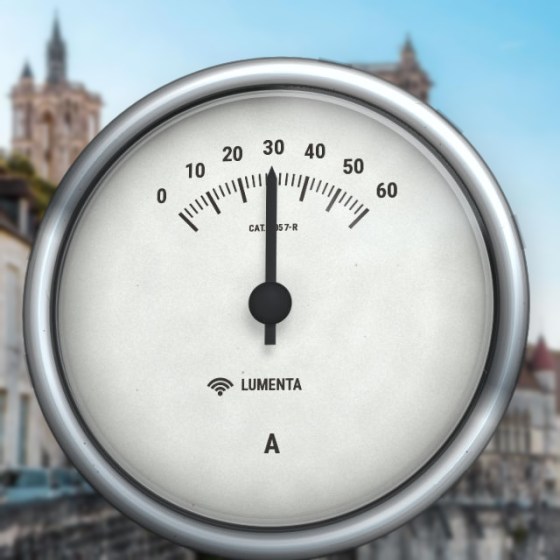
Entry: 30 A
